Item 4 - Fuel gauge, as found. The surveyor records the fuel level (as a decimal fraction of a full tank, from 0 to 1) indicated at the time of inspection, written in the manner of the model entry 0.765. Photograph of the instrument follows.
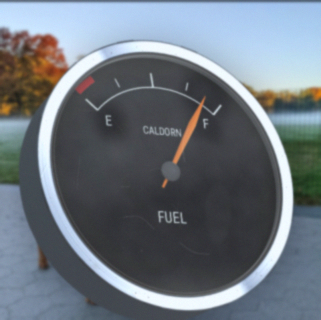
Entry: 0.875
